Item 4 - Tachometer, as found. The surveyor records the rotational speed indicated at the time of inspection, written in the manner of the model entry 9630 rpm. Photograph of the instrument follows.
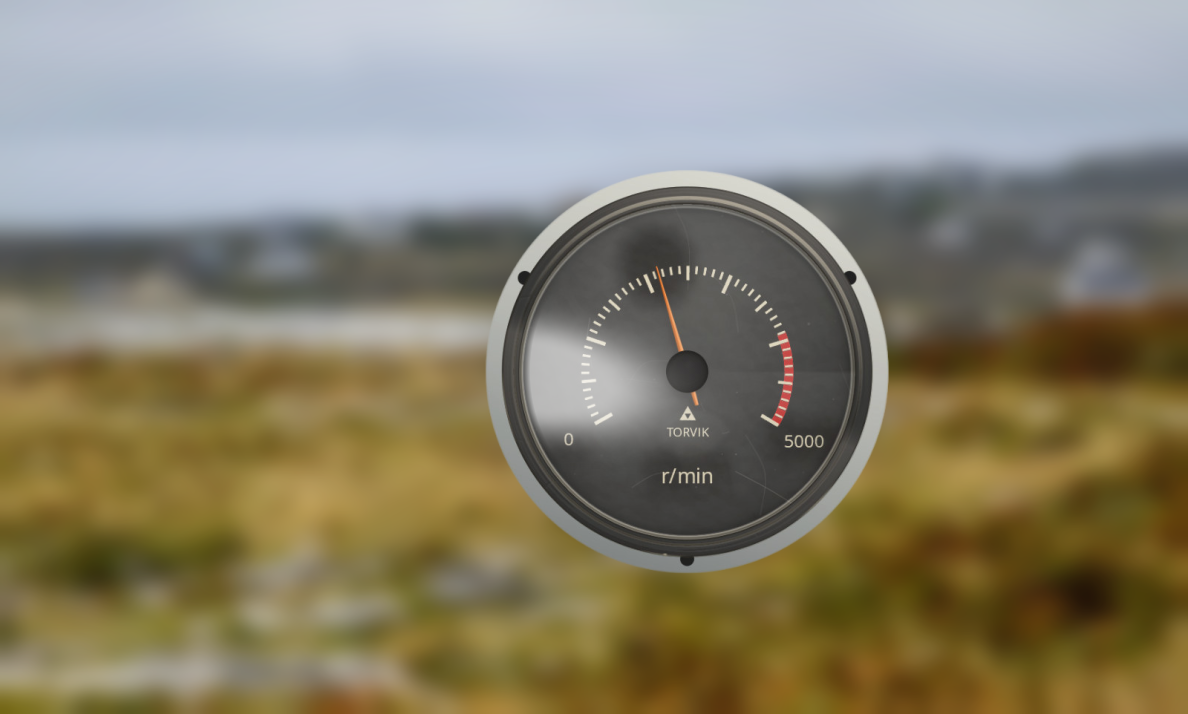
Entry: 2150 rpm
